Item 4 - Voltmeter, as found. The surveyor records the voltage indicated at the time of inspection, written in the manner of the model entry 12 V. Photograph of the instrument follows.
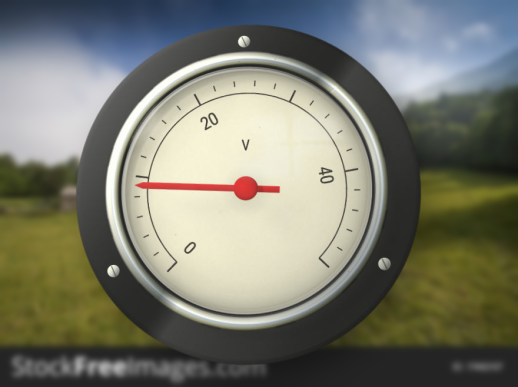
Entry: 9 V
